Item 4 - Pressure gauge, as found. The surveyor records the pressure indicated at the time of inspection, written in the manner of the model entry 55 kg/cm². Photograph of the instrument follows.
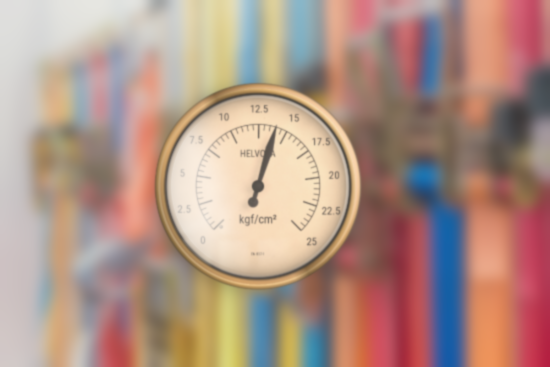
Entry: 14 kg/cm²
